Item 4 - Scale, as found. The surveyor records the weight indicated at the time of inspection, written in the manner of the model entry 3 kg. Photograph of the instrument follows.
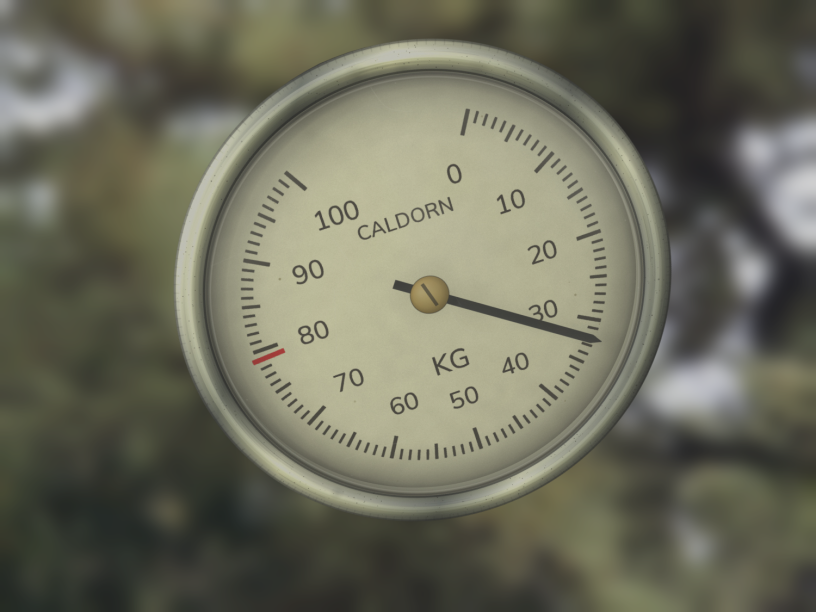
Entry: 32 kg
